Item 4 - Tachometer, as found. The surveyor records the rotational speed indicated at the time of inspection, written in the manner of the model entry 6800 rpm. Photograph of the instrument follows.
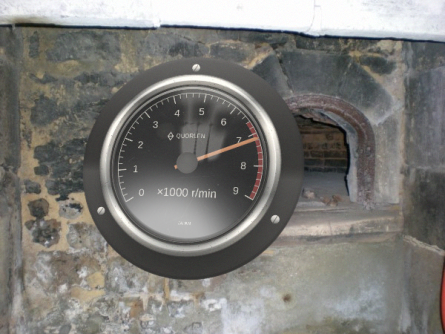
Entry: 7200 rpm
